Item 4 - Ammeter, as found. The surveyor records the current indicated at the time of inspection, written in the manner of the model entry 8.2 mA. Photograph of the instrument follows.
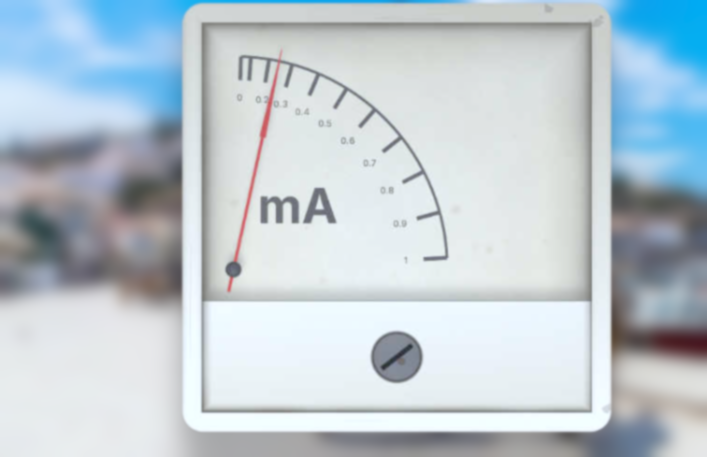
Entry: 0.25 mA
